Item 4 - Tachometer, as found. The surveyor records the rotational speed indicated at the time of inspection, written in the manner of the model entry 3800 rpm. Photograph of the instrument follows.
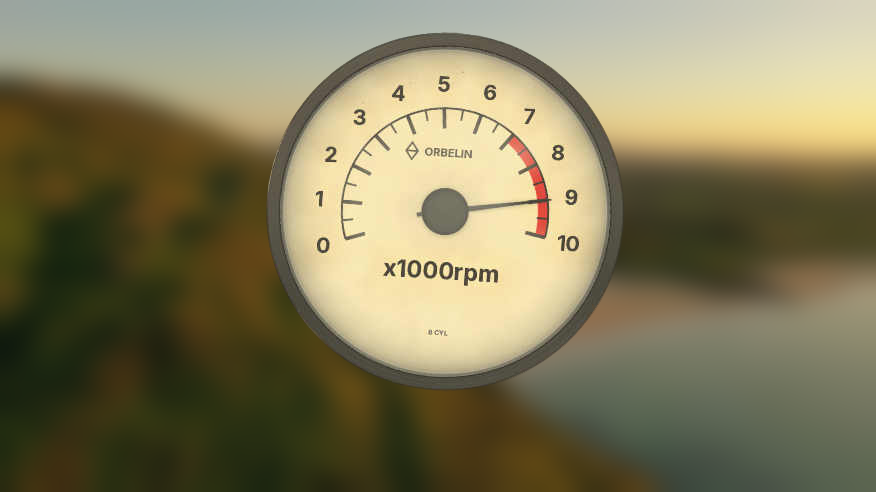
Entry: 9000 rpm
